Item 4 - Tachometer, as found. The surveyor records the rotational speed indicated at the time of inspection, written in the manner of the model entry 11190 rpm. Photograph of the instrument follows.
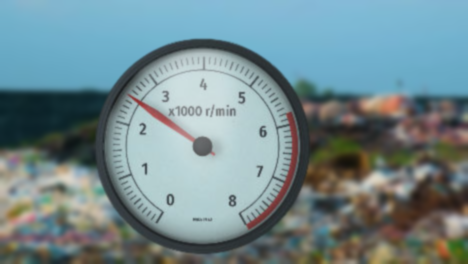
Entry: 2500 rpm
